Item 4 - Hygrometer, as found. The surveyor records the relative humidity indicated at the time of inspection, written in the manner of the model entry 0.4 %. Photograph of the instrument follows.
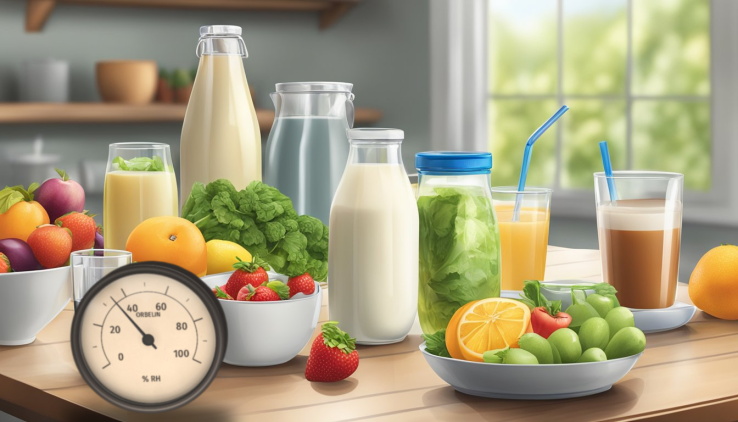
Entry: 35 %
